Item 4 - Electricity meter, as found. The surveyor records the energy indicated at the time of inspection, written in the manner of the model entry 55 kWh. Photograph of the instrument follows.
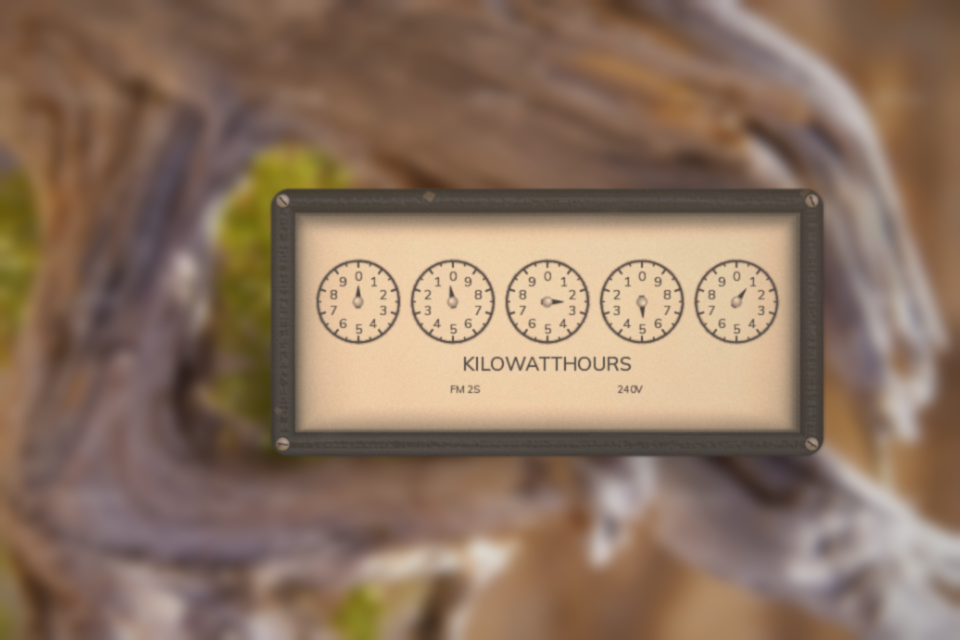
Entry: 251 kWh
